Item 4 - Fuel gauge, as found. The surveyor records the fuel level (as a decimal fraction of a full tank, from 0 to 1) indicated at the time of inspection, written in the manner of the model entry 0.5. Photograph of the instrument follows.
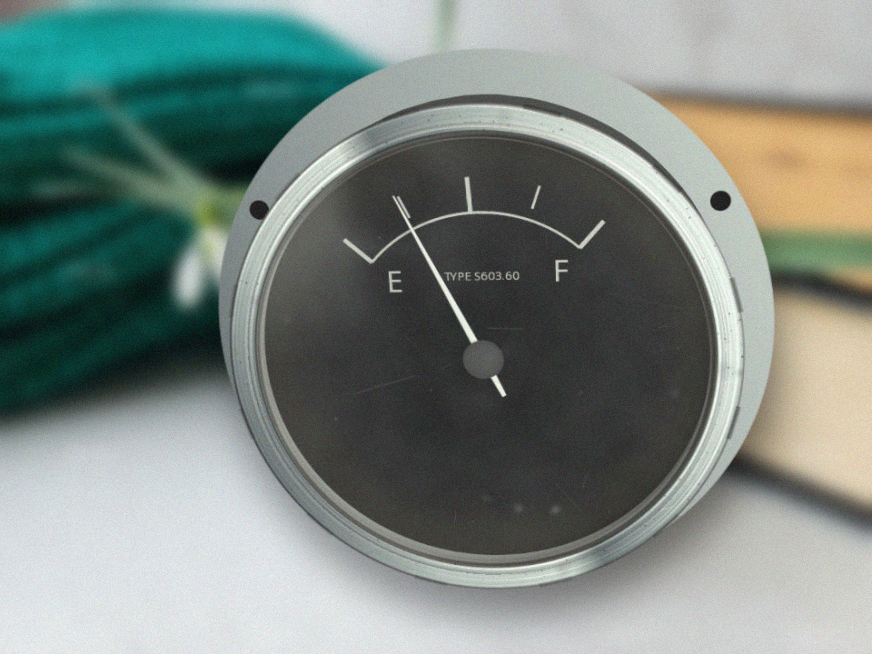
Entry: 0.25
